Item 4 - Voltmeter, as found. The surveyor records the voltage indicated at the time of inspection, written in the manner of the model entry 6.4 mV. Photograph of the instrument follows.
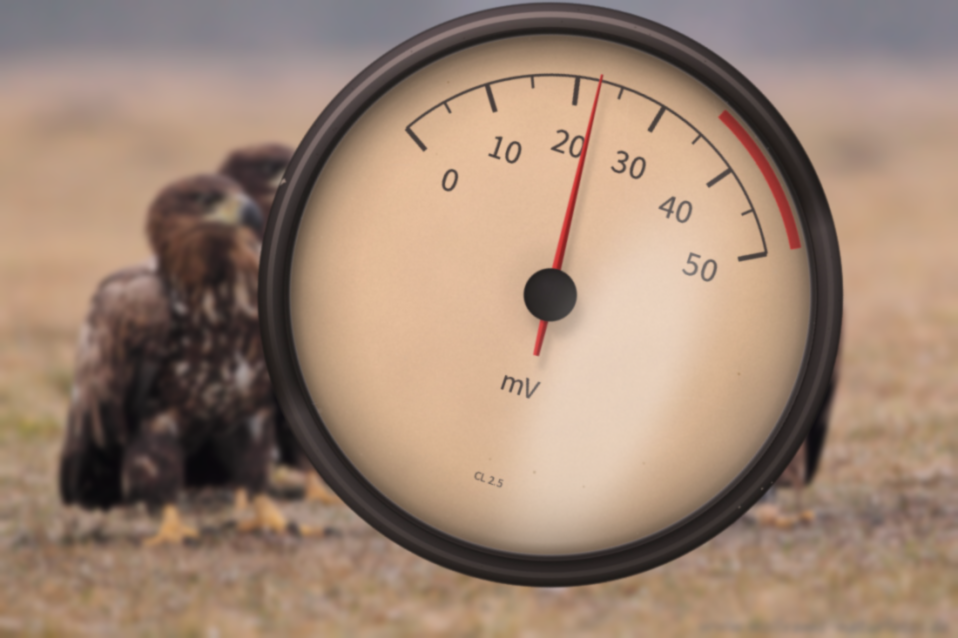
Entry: 22.5 mV
